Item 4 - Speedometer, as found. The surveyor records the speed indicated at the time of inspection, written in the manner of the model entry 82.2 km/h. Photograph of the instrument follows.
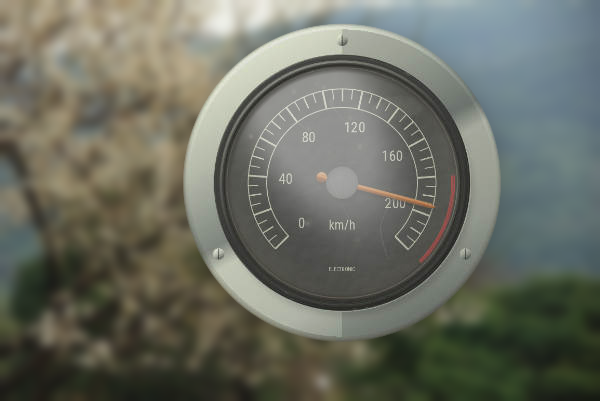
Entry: 195 km/h
